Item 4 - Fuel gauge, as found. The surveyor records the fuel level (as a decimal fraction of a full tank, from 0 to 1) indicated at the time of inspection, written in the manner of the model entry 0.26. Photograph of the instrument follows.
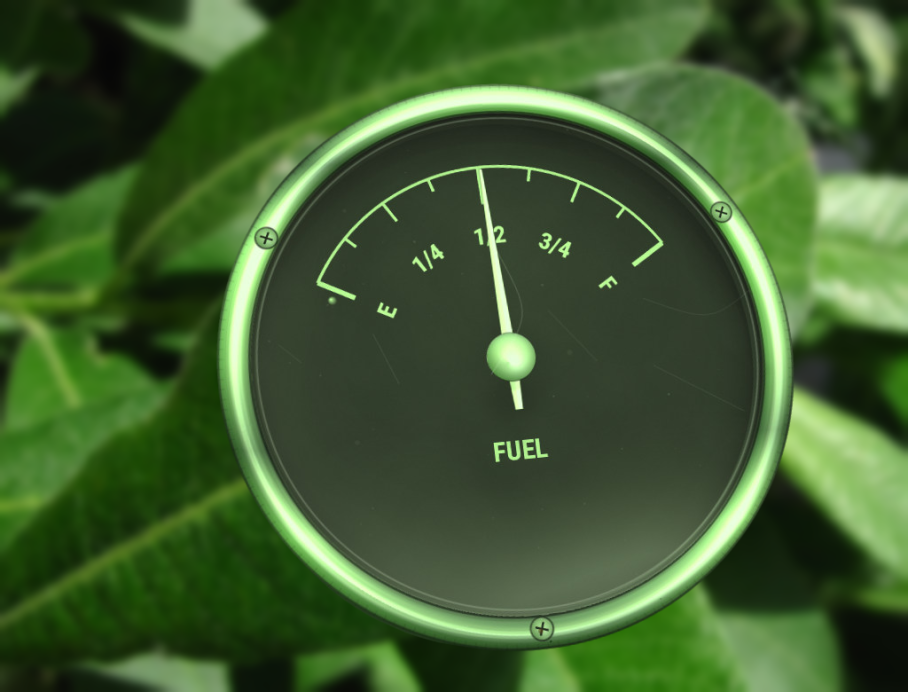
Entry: 0.5
